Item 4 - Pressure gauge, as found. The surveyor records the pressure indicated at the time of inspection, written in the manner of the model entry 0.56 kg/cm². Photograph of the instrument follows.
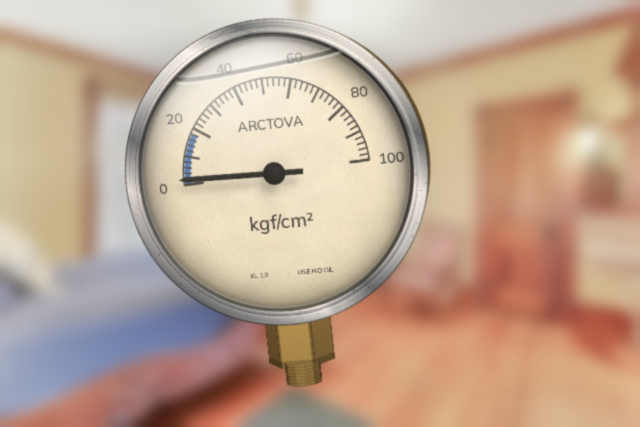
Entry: 2 kg/cm²
